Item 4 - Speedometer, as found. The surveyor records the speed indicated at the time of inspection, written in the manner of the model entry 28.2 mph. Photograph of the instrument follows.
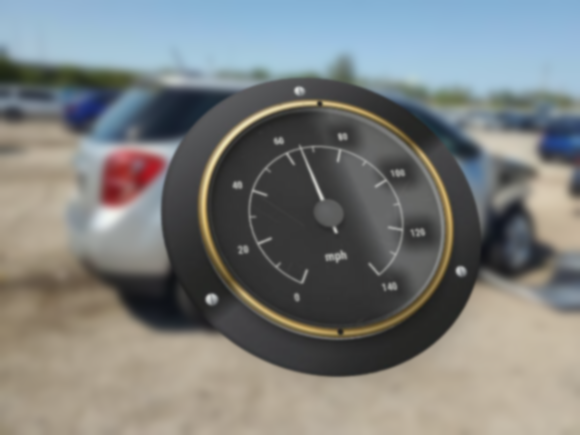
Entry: 65 mph
